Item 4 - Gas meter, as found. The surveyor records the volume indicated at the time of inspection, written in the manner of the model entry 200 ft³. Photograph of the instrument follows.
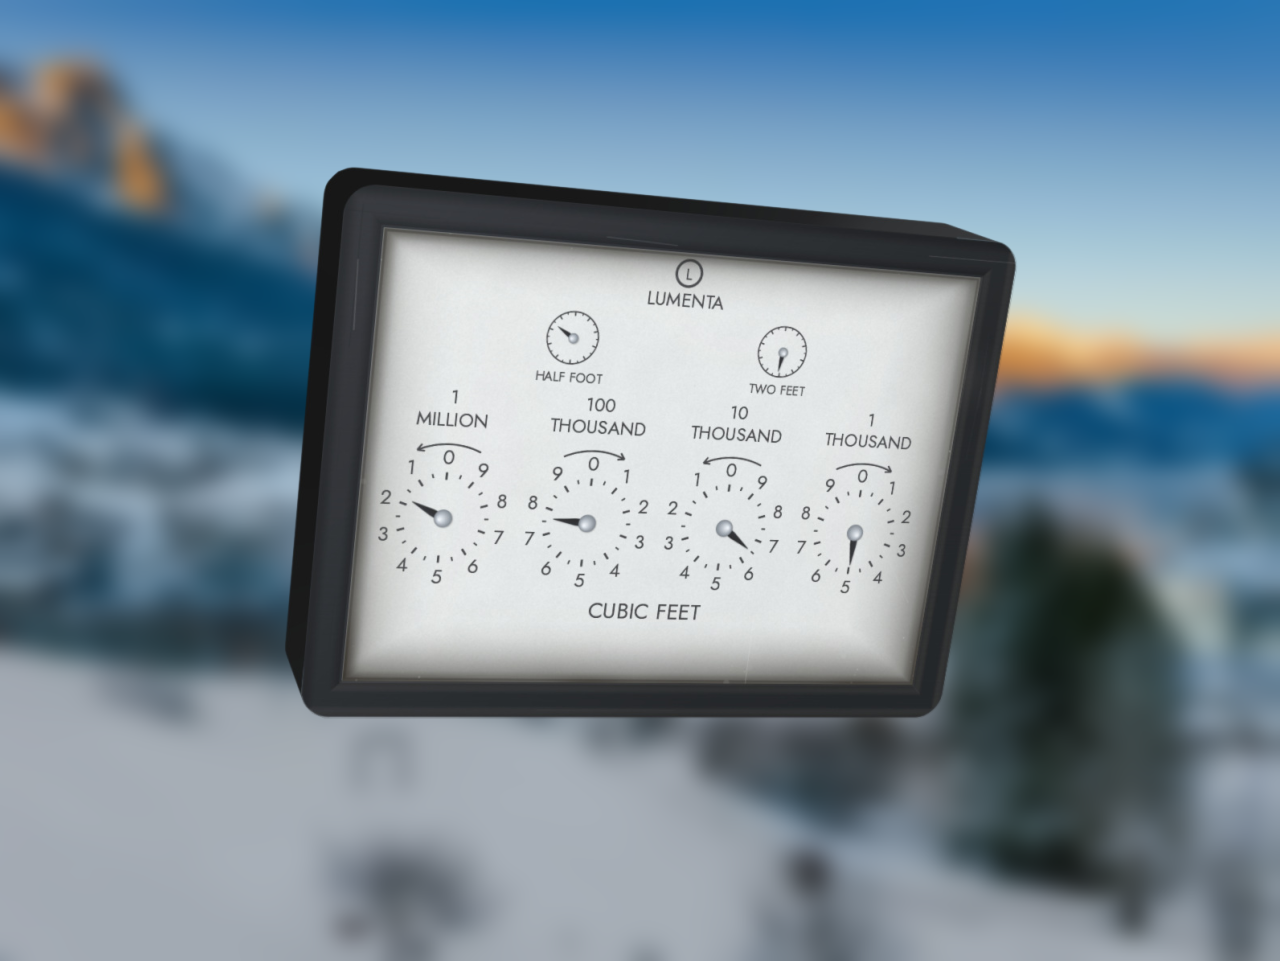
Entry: 176500 ft³
